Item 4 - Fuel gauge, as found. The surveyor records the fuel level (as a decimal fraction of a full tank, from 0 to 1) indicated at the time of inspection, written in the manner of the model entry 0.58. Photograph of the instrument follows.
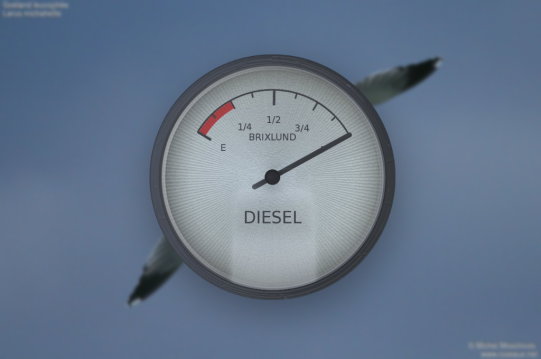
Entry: 1
